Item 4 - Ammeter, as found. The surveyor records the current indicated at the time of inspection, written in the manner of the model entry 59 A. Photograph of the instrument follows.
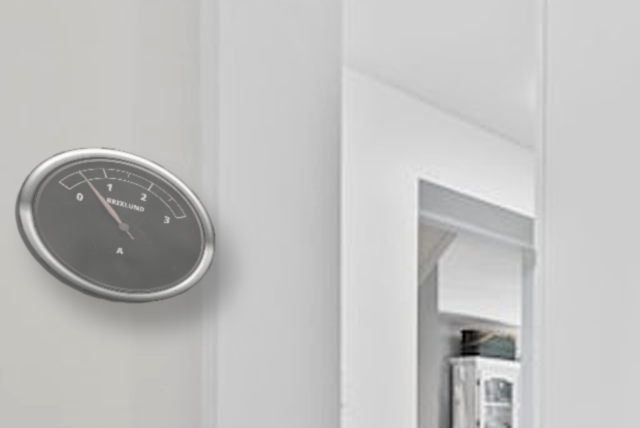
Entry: 0.5 A
